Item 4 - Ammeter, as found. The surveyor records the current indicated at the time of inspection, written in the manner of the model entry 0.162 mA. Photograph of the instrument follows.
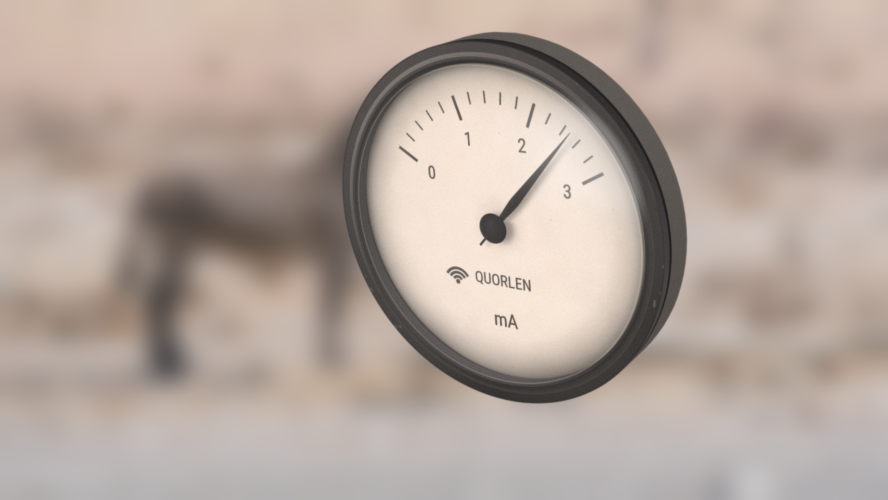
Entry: 2.5 mA
